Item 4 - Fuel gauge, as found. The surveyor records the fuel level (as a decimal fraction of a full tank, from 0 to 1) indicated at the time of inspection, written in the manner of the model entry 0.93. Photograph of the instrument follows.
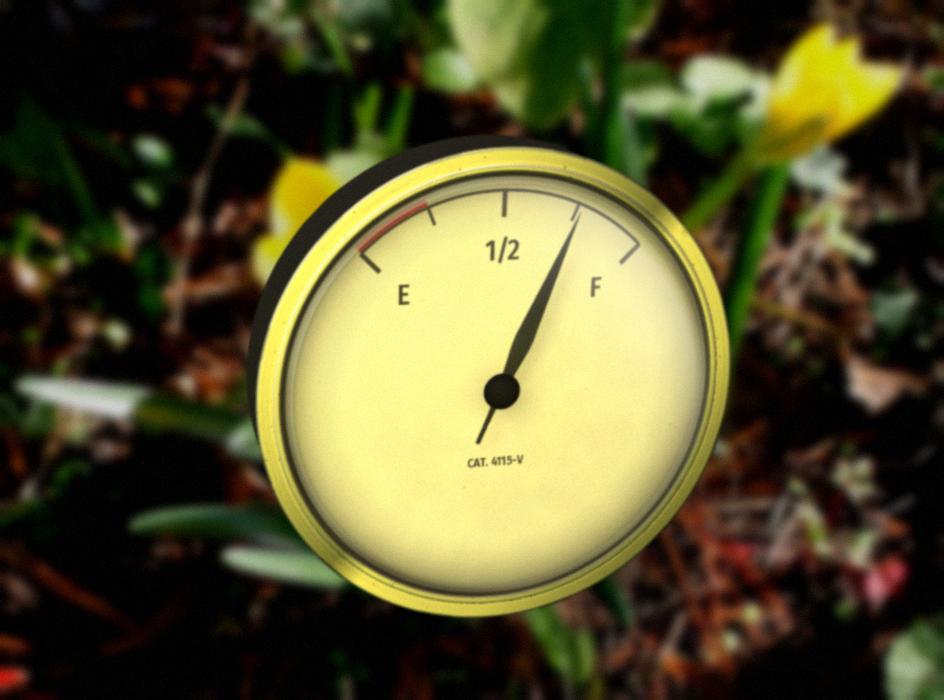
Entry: 0.75
